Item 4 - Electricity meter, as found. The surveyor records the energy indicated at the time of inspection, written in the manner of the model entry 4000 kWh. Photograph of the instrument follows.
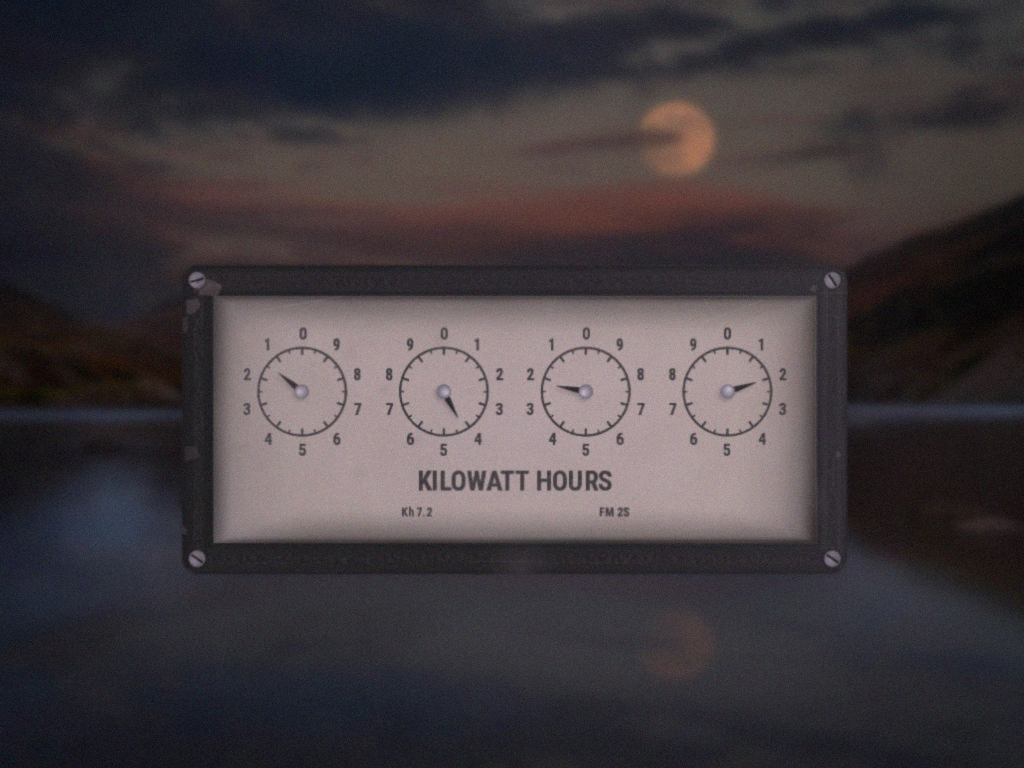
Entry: 1422 kWh
